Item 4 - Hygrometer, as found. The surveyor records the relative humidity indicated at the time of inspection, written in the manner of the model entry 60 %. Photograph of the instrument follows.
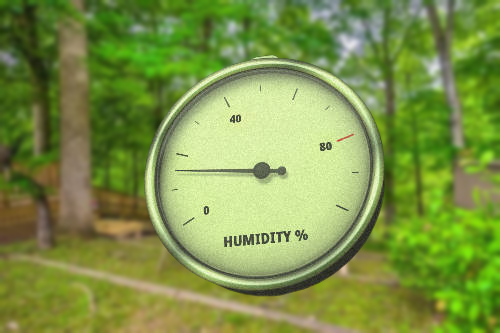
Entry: 15 %
